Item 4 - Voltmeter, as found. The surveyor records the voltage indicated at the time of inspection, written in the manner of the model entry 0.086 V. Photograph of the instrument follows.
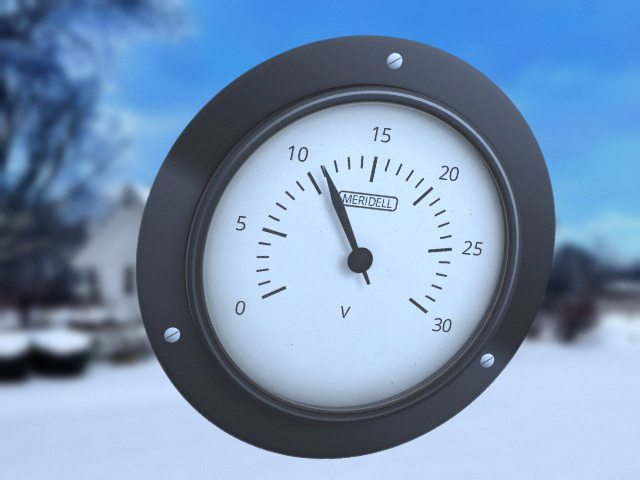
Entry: 11 V
